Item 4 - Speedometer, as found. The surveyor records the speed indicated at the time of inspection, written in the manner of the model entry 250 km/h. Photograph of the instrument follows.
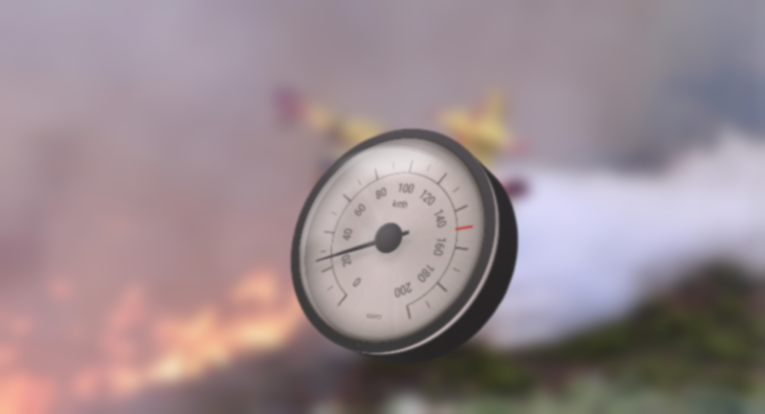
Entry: 25 km/h
